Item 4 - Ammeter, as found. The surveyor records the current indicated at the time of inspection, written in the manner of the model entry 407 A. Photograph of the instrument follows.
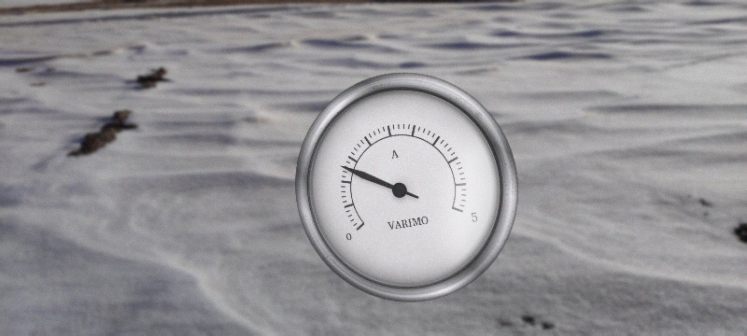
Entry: 1.3 A
